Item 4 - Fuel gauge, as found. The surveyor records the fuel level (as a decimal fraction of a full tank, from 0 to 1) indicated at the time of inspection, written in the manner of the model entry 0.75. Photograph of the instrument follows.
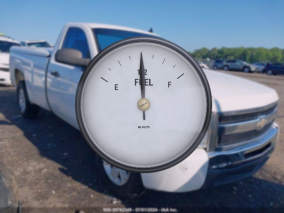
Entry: 0.5
